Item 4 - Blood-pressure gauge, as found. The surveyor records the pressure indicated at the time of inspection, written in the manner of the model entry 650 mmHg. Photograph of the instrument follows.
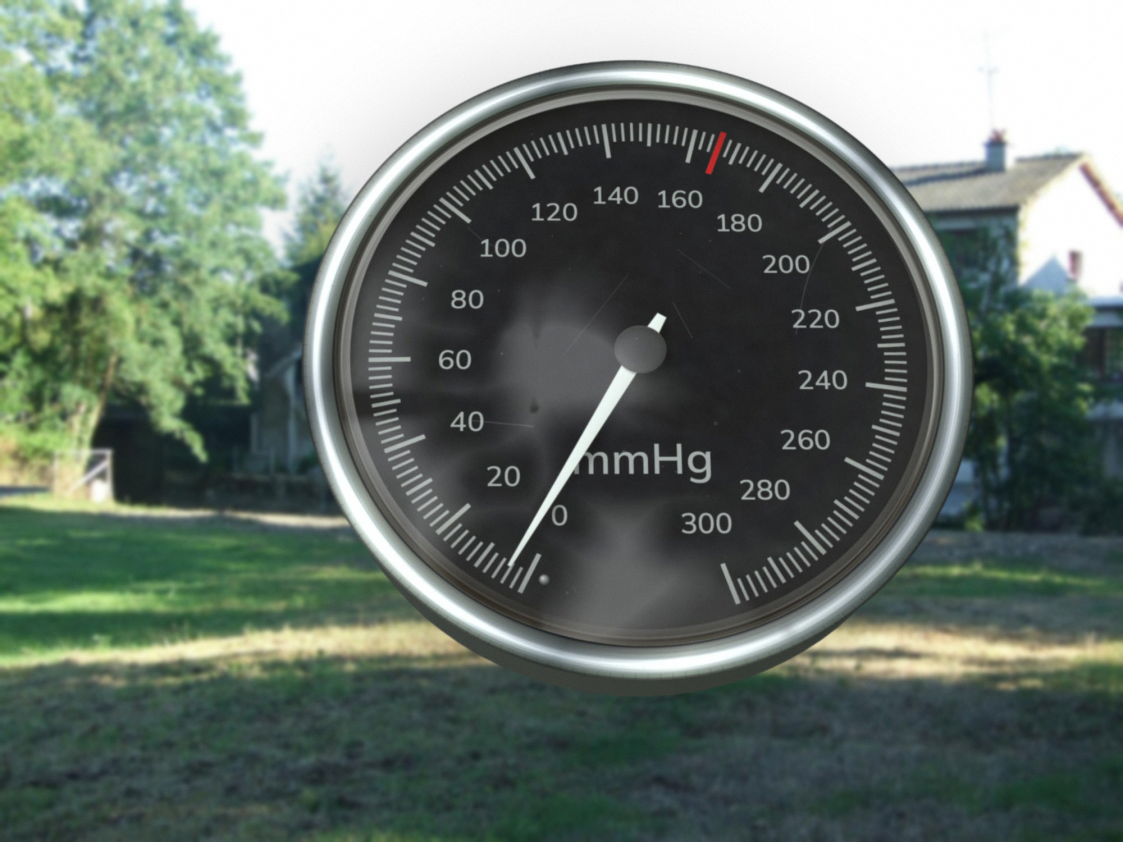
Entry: 4 mmHg
